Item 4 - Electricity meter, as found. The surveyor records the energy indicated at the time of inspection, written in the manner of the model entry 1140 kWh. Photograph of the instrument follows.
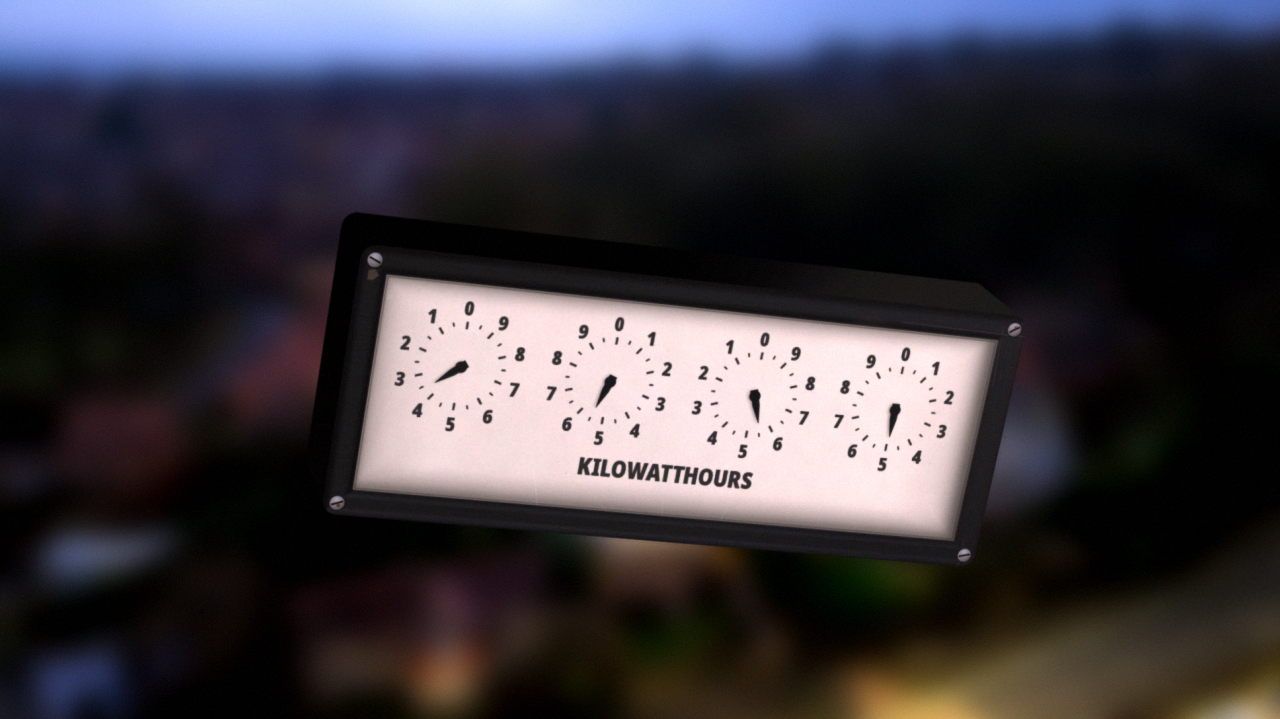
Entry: 3555 kWh
